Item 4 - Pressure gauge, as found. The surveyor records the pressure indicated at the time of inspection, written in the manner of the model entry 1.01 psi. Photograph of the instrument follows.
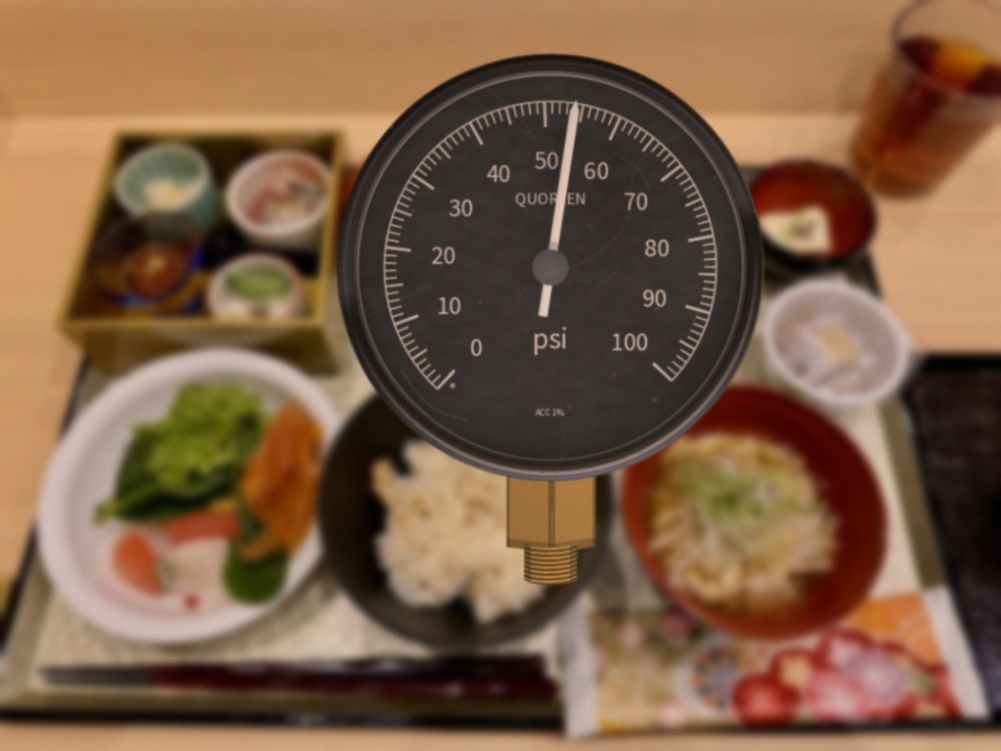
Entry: 54 psi
